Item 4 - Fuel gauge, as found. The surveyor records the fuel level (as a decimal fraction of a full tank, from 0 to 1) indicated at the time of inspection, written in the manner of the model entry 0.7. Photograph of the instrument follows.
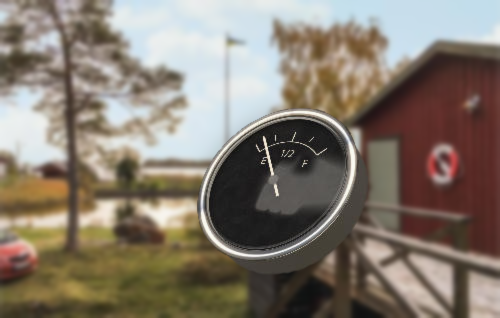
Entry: 0.125
